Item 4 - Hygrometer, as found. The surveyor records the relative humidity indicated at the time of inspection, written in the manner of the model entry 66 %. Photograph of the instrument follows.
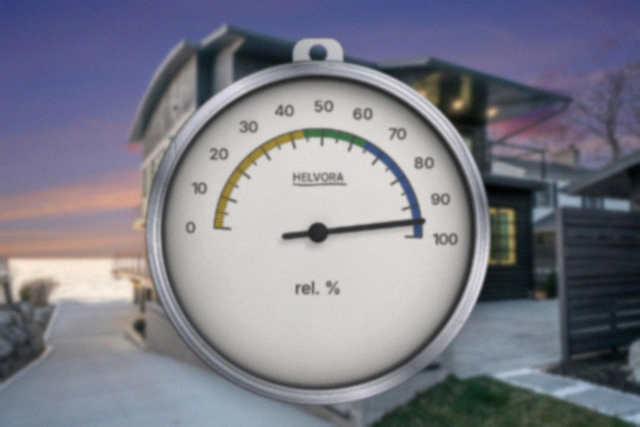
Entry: 95 %
